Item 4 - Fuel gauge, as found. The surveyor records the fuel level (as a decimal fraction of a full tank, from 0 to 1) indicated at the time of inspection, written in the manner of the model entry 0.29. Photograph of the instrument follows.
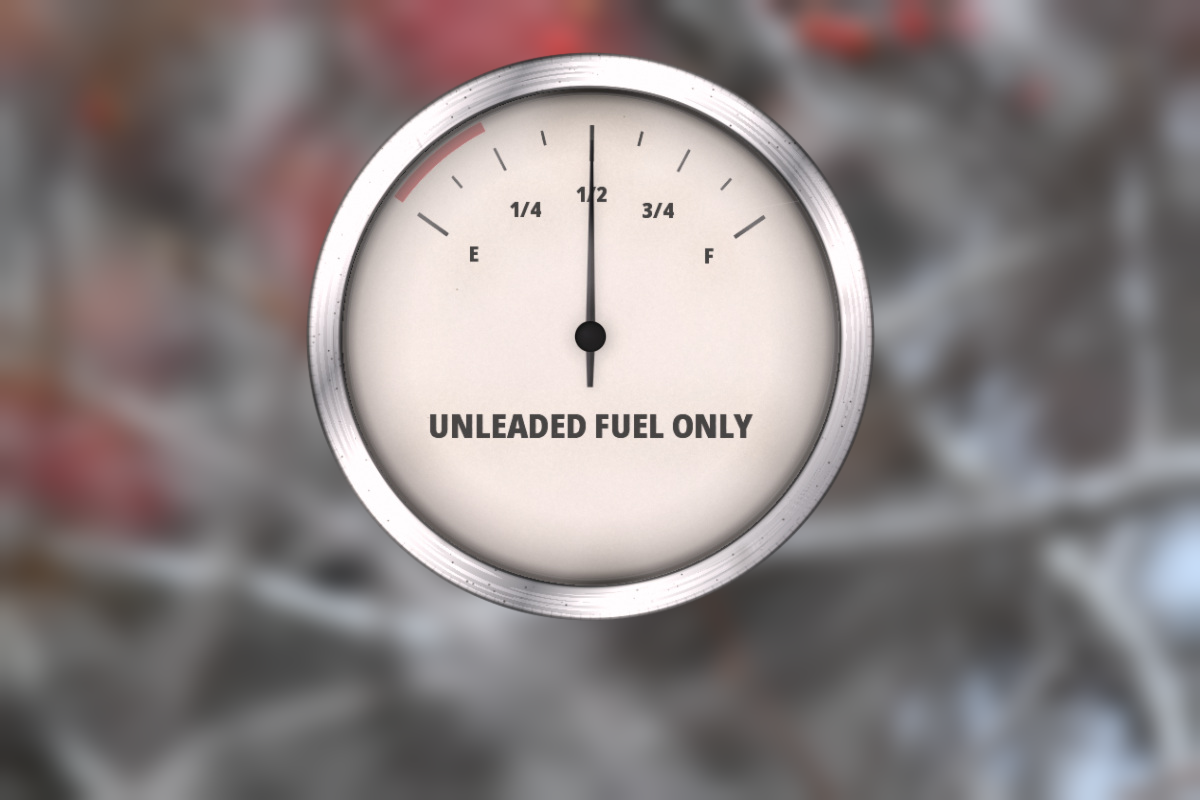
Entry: 0.5
